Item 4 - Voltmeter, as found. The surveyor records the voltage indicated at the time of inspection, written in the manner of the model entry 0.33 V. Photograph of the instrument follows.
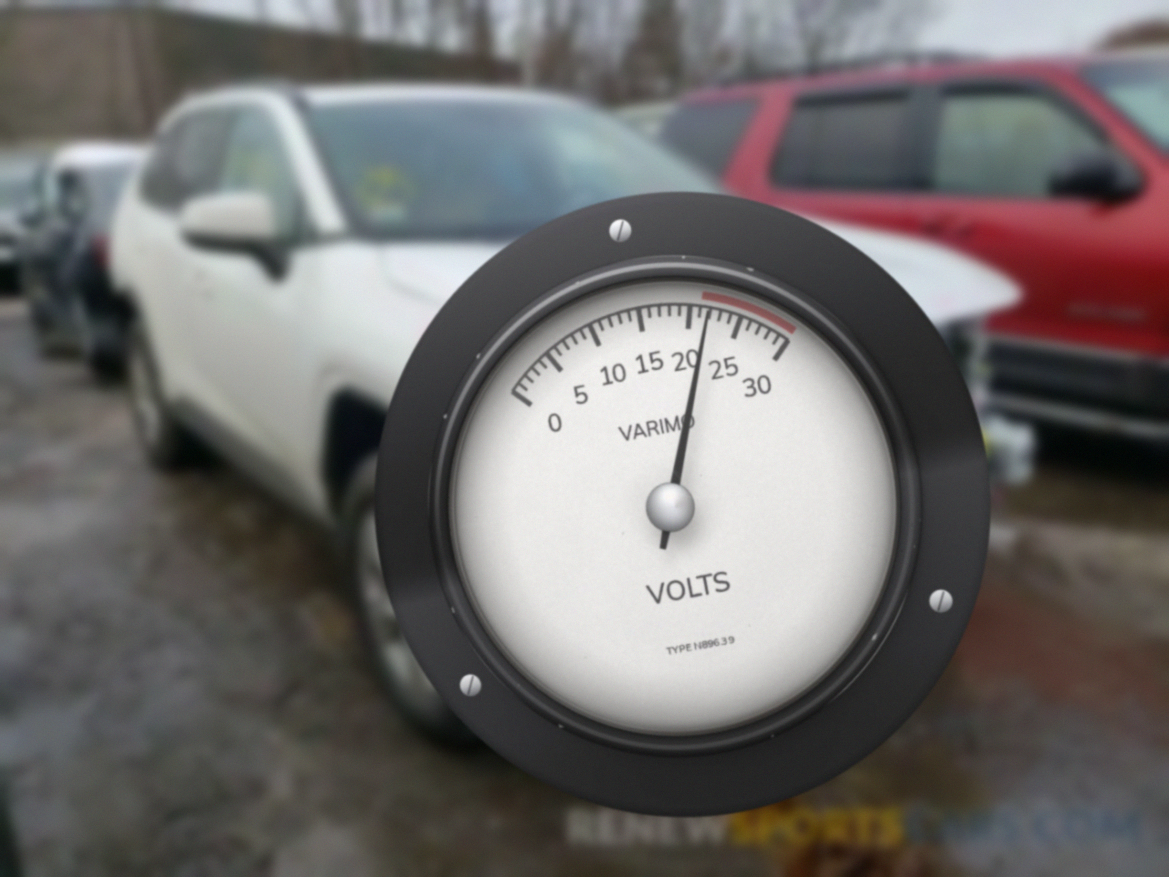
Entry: 22 V
